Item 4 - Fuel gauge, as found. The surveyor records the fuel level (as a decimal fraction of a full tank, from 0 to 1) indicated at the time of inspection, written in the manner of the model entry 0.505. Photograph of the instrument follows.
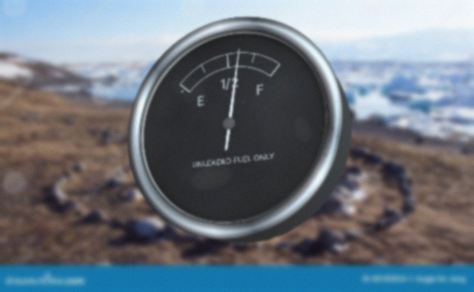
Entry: 0.625
